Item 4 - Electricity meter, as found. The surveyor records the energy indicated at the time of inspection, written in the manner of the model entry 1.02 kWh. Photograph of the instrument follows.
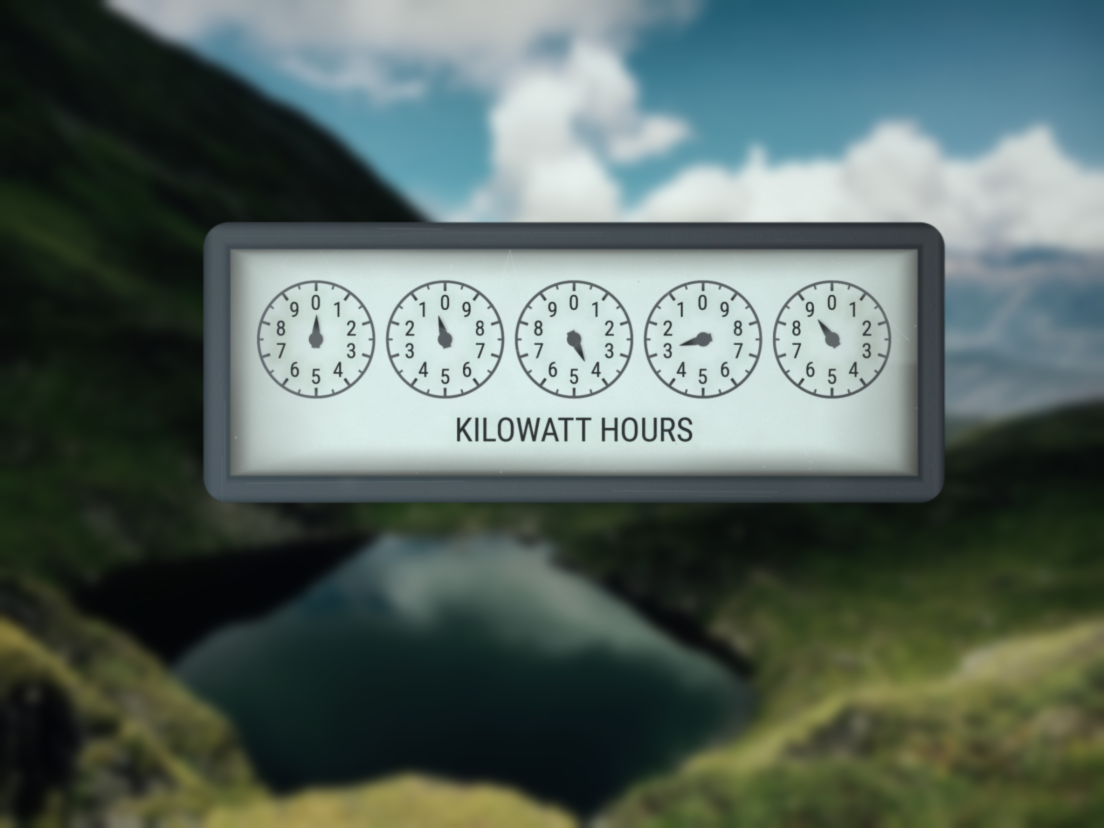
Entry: 429 kWh
